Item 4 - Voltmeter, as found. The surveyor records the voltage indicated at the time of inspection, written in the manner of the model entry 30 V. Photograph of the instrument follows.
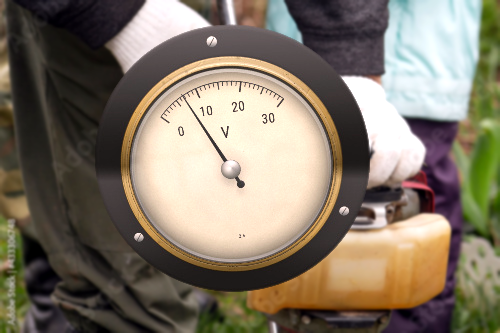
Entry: 7 V
